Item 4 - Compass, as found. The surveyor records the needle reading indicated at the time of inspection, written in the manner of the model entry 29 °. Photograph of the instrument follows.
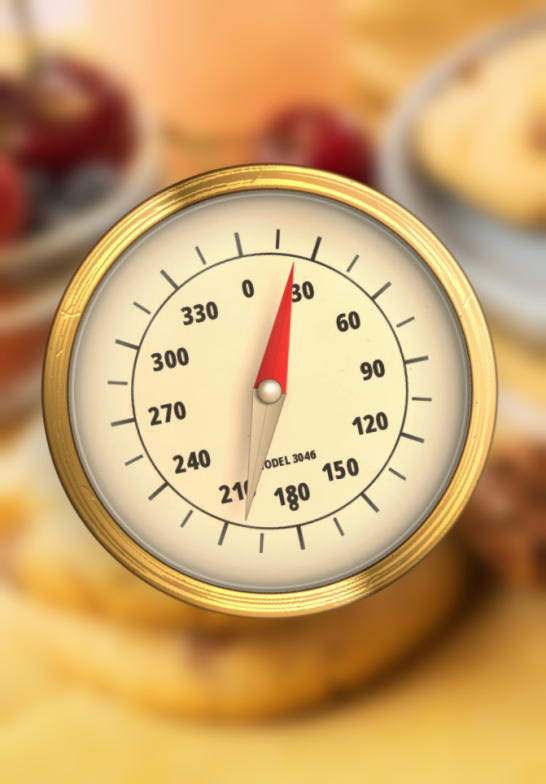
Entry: 22.5 °
